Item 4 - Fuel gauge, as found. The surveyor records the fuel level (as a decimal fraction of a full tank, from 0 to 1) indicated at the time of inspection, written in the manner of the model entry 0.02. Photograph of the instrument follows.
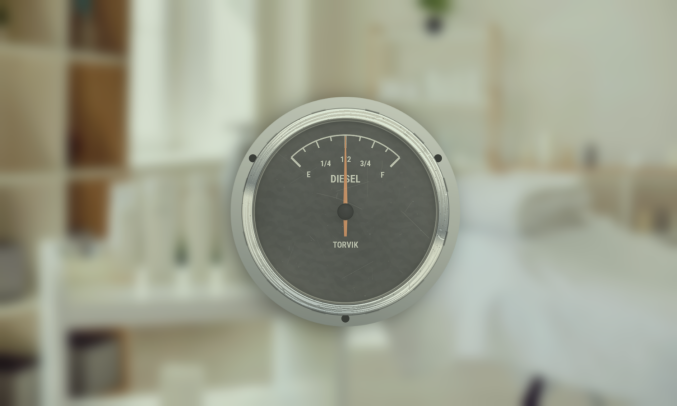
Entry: 0.5
